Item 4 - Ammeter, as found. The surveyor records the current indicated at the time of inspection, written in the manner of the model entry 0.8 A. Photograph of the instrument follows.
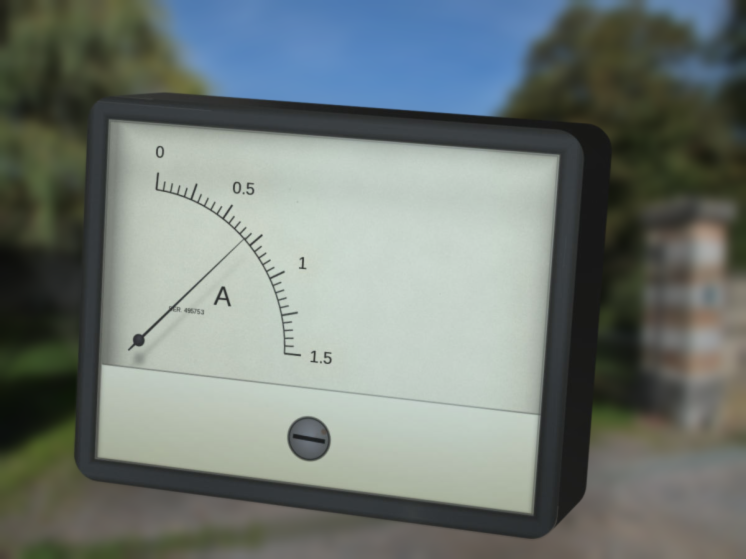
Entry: 0.7 A
